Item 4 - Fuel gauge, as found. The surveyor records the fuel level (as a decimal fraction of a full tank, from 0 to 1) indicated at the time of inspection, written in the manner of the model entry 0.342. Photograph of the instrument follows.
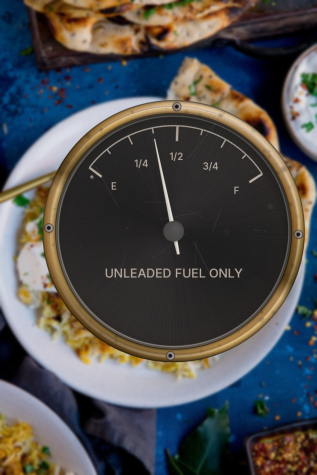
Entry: 0.375
